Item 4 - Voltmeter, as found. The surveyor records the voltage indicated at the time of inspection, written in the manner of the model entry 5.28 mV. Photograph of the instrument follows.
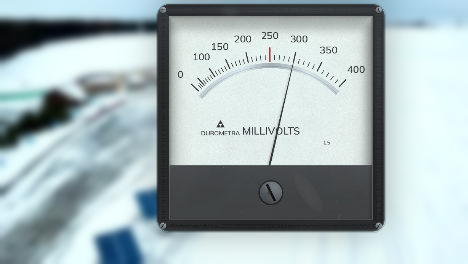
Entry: 300 mV
